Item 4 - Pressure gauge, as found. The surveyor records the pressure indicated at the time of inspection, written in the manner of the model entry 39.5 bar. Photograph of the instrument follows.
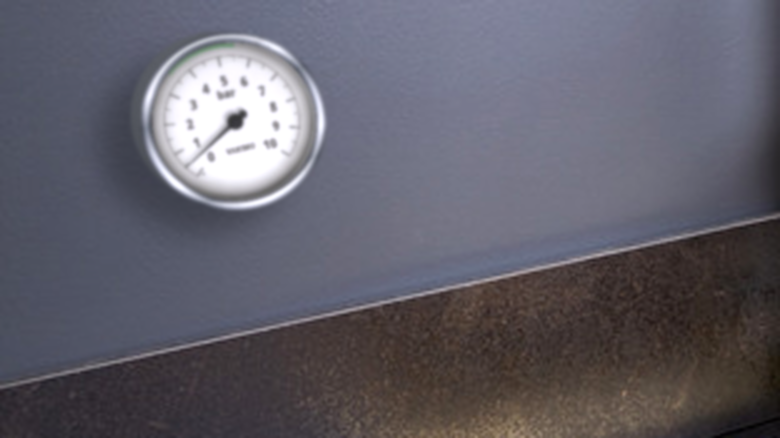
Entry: 0.5 bar
